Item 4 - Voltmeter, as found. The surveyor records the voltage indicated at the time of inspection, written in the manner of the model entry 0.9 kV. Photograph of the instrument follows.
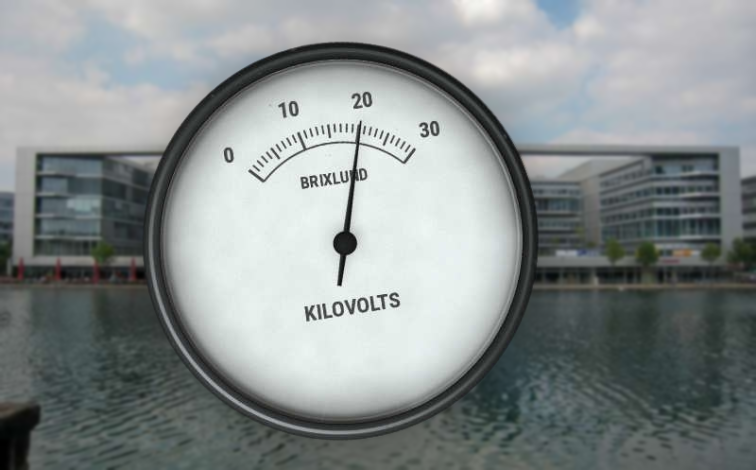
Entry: 20 kV
